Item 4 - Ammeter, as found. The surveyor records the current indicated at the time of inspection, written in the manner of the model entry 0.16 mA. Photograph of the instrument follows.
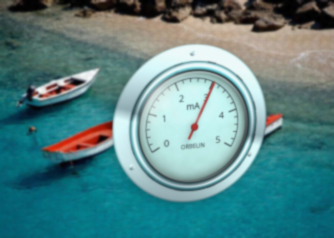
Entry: 3 mA
